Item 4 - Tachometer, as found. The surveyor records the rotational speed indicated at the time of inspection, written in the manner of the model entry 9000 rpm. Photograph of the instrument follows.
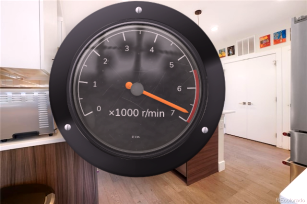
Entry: 6750 rpm
